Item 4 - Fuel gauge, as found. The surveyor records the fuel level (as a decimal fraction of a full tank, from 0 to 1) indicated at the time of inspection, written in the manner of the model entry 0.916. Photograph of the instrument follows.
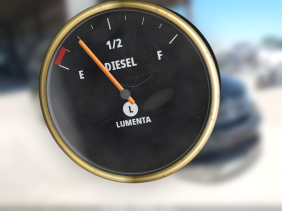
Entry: 0.25
